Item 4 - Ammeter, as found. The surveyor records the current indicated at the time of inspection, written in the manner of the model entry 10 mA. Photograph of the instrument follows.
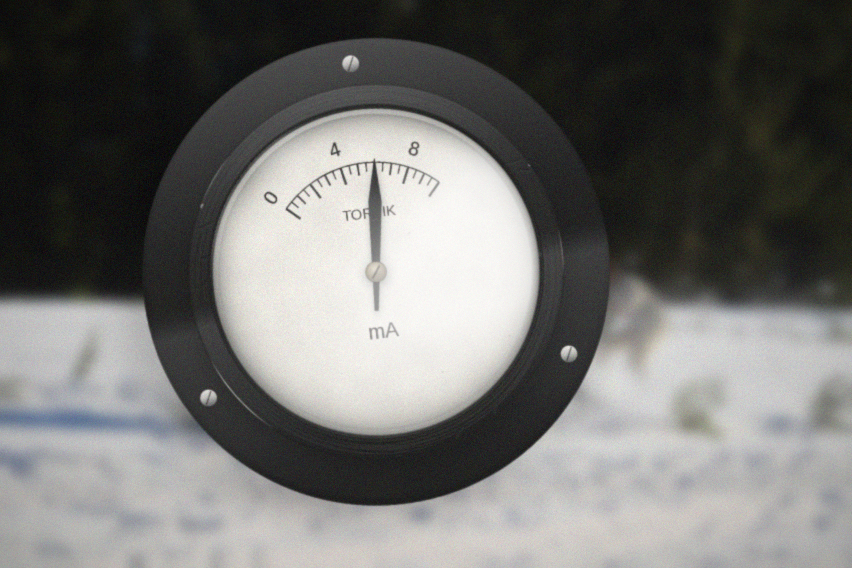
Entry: 6 mA
